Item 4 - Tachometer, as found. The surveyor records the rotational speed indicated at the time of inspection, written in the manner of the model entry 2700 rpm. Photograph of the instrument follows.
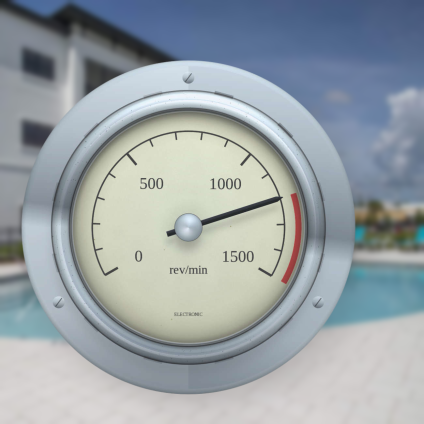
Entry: 1200 rpm
